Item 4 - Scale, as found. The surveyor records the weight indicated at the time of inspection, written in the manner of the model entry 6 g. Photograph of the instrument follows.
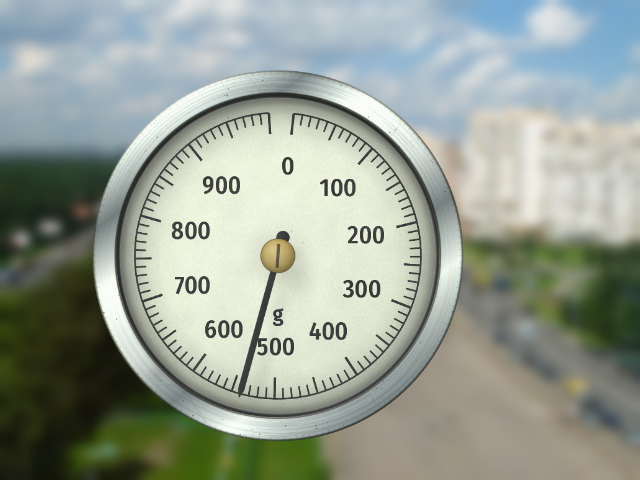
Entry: 540 g
